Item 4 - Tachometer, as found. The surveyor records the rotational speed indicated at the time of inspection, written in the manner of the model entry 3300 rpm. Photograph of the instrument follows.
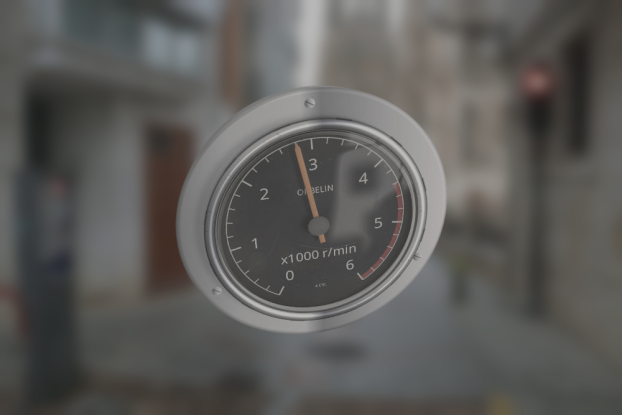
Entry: 2800 rpm
